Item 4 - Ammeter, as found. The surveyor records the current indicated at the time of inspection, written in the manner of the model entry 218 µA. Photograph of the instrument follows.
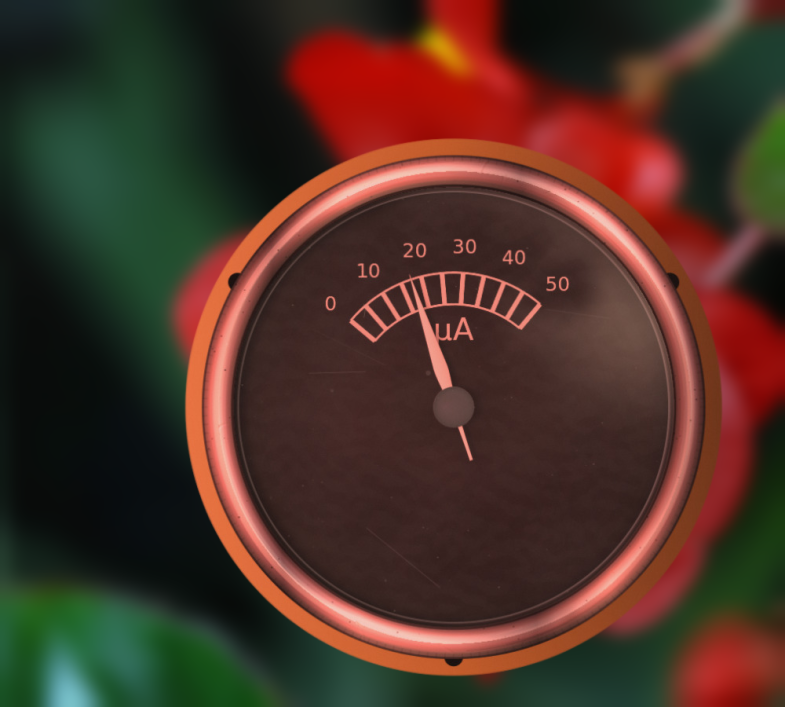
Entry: 17.5 µA
